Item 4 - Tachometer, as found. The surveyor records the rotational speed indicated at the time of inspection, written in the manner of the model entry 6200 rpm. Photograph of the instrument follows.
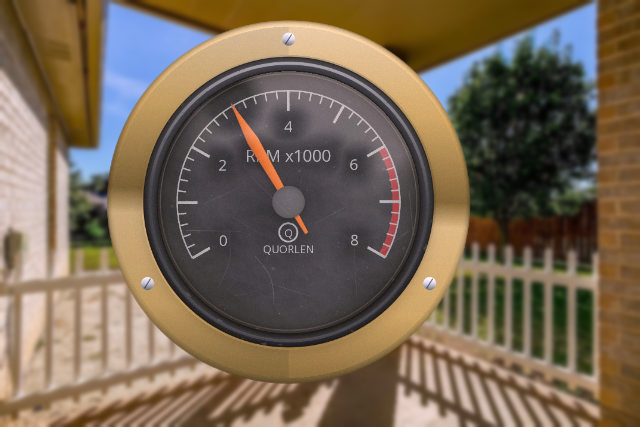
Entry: 3000 rpm
